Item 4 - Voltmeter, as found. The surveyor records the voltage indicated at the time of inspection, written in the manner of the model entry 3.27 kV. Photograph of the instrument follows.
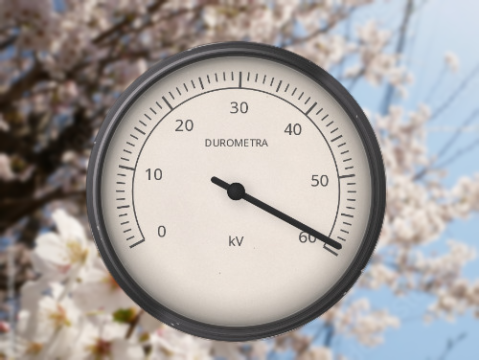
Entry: 59 kV
